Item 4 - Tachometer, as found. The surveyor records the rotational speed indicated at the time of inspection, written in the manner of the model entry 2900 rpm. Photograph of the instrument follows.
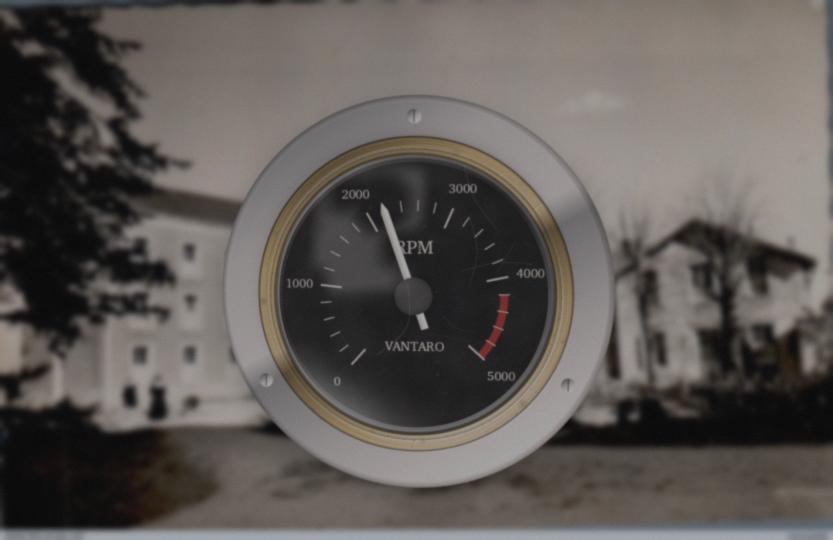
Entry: 2200 rpm
